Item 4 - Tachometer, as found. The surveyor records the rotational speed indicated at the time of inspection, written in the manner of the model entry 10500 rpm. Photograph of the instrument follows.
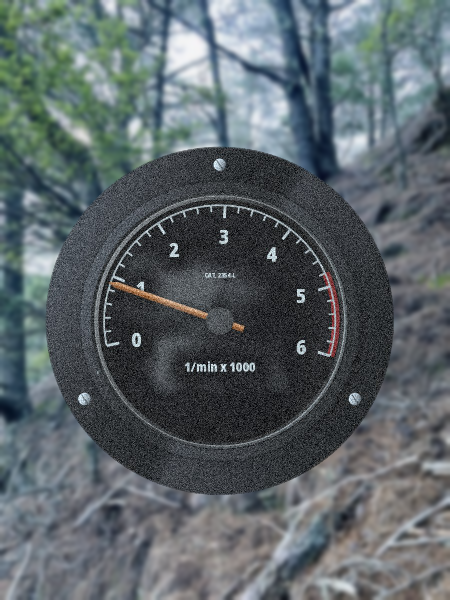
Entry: 900 rpm
